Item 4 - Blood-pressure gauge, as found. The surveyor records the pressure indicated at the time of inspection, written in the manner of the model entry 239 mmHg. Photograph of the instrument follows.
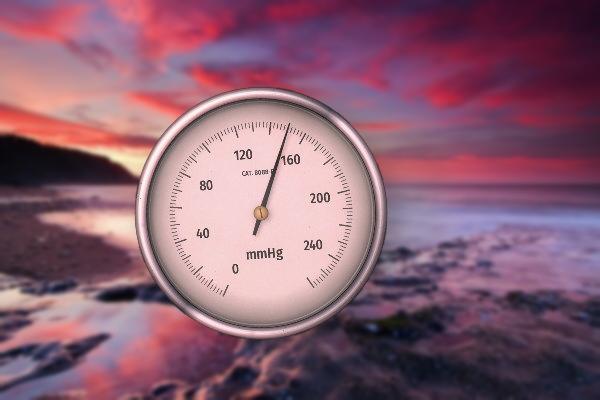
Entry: 150 mmHg
